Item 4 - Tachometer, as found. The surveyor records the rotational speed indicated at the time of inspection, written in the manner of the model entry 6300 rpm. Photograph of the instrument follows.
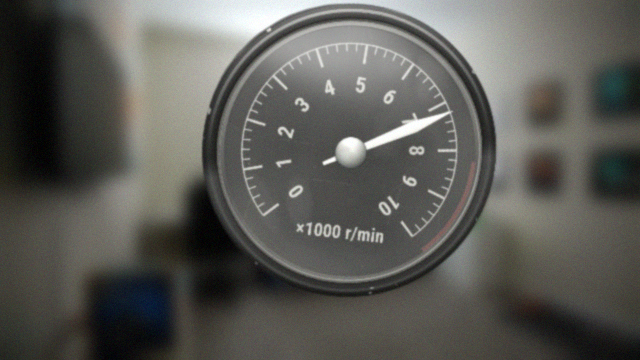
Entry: 7200 rpm
